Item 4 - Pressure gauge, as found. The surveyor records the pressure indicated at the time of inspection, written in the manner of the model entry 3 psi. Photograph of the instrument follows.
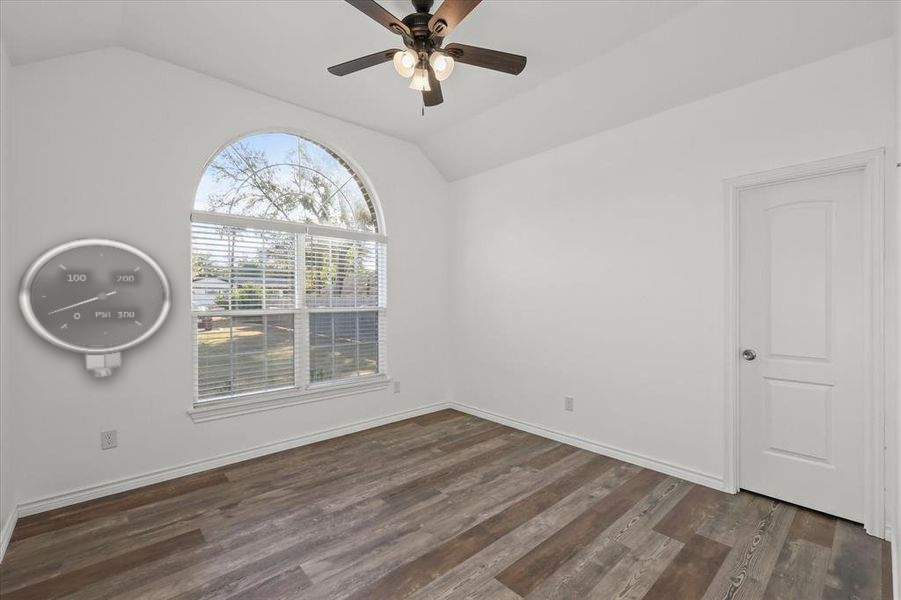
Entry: 25 psi
